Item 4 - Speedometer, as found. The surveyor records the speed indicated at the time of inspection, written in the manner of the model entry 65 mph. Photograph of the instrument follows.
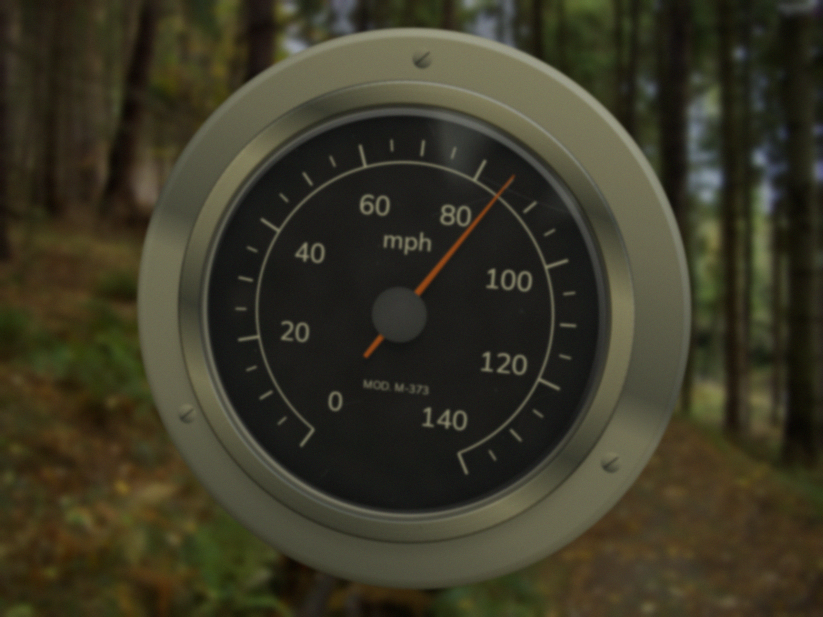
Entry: 85 mph
